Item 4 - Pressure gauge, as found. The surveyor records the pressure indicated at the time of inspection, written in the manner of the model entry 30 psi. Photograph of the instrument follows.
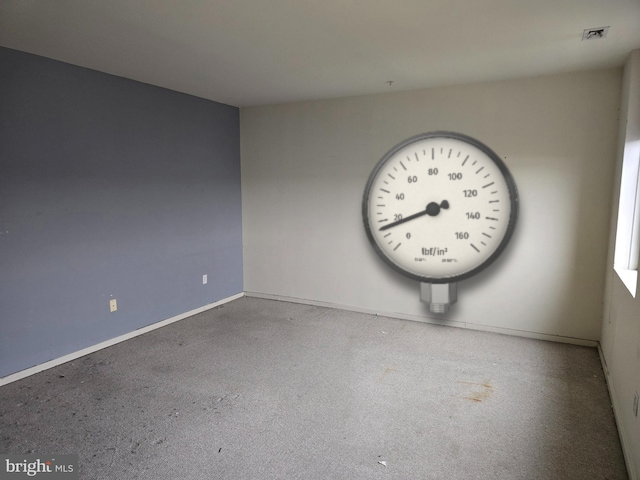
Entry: 15 psi
